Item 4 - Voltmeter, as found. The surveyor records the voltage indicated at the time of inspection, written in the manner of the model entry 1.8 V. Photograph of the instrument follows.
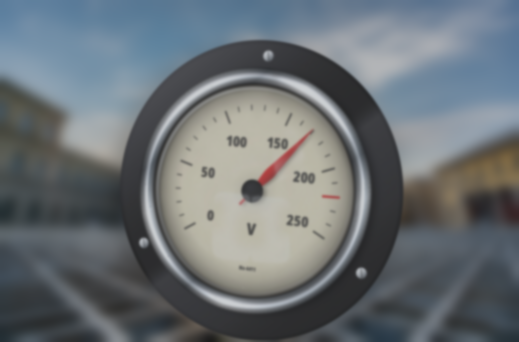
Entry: 170 V
